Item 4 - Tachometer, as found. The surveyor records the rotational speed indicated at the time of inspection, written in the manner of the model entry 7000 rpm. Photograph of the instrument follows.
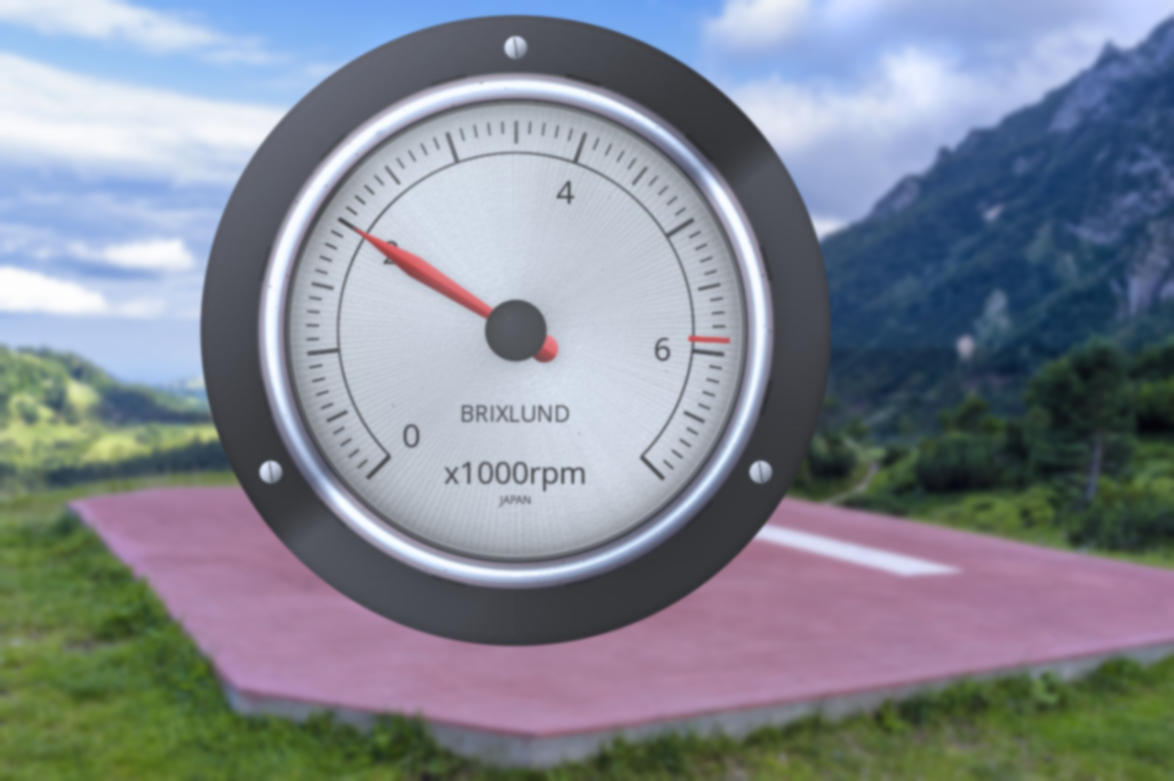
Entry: 2000 rpm
